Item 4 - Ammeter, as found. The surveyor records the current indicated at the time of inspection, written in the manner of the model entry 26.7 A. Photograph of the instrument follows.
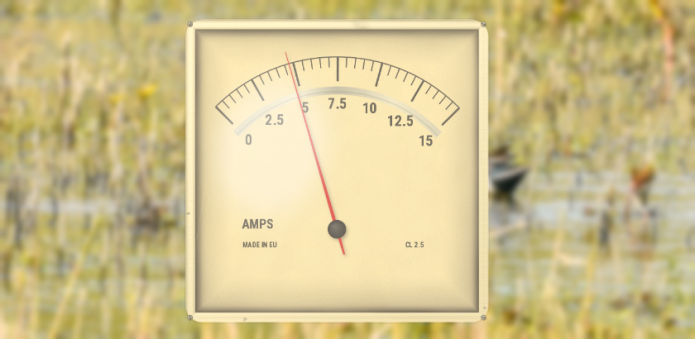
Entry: 4.75 A
